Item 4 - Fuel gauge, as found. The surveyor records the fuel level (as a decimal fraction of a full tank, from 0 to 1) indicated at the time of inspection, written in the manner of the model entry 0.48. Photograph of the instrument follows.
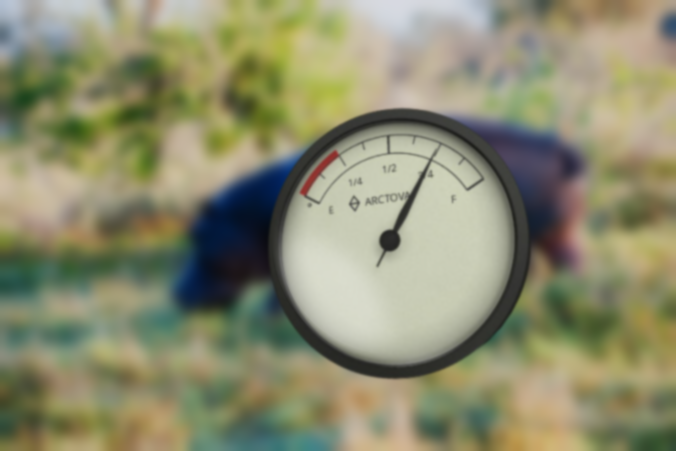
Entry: 0.75
